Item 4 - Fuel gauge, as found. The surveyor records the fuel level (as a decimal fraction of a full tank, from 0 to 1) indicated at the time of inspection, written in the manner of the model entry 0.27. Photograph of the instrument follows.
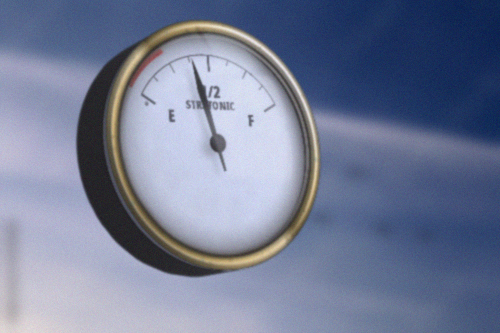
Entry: 0.375
